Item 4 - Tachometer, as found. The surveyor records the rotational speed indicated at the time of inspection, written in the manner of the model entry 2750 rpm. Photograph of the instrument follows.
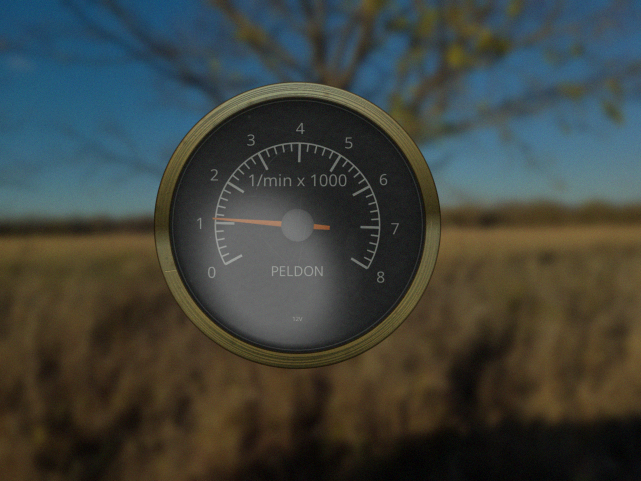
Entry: 1100 rpm
